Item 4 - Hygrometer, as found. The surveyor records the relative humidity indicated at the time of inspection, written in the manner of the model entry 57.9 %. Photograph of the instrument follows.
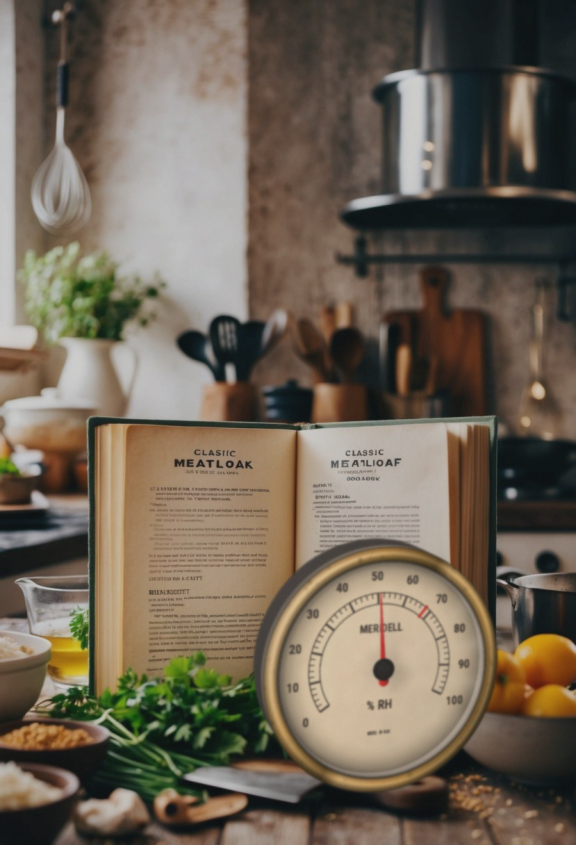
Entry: 50 %
